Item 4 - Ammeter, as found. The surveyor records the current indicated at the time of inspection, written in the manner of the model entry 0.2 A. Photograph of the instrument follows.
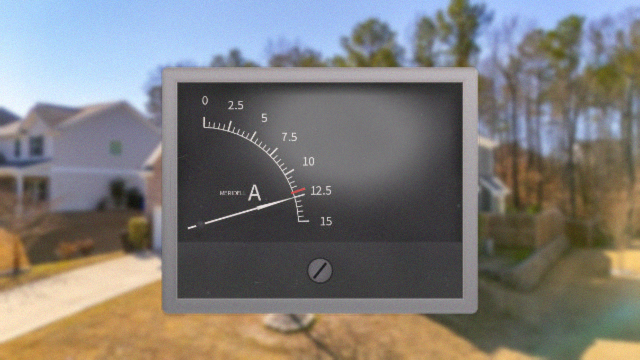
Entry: 12.5 A
